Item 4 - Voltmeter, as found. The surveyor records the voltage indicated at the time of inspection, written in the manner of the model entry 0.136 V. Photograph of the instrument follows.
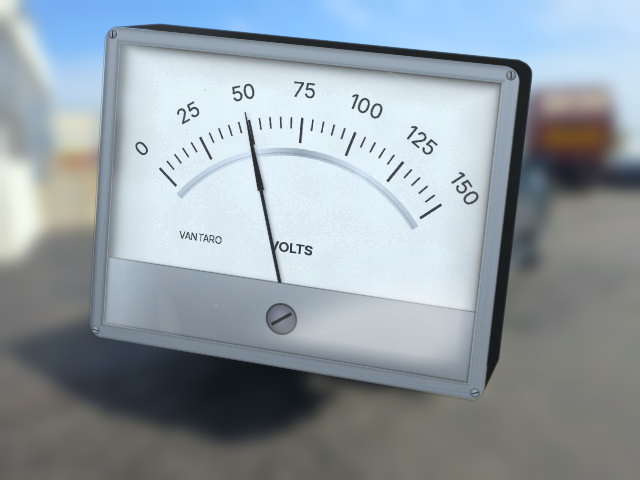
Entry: 50 V
